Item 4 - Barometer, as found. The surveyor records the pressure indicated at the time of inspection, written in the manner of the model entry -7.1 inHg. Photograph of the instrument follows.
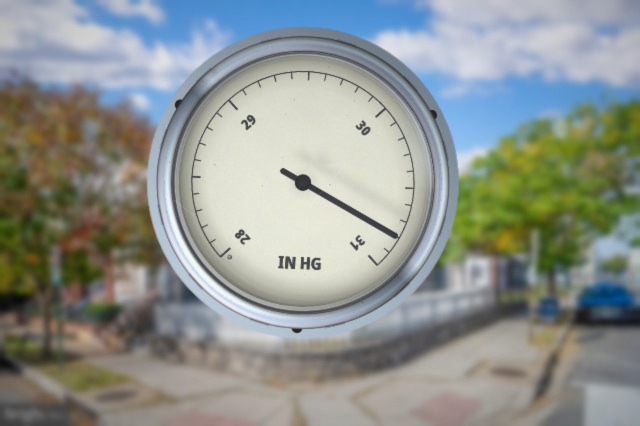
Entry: 30.8 inHg
